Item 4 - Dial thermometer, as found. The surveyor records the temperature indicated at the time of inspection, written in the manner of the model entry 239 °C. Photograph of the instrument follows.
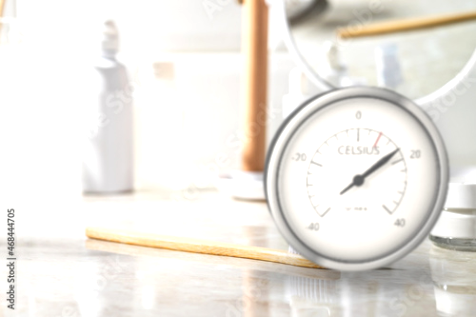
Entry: 16 °C
